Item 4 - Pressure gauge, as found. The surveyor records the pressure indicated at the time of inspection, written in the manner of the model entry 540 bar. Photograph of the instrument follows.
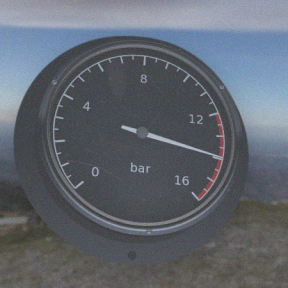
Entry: 14 bar
